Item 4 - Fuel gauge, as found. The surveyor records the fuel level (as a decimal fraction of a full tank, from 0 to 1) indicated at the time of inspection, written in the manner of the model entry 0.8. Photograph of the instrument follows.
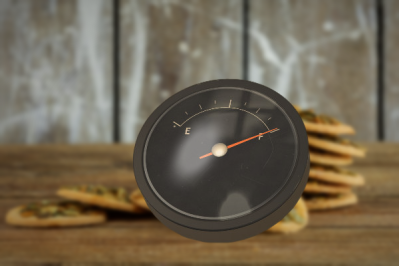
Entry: 1
